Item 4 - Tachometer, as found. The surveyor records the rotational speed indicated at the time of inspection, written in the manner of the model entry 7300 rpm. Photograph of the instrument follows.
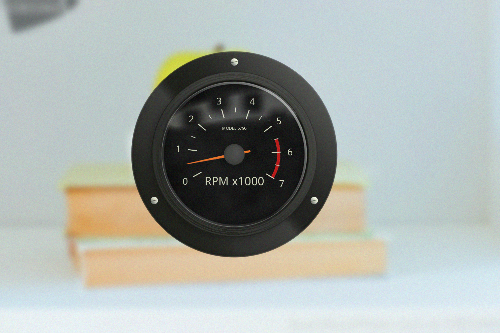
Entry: 500 rpm
